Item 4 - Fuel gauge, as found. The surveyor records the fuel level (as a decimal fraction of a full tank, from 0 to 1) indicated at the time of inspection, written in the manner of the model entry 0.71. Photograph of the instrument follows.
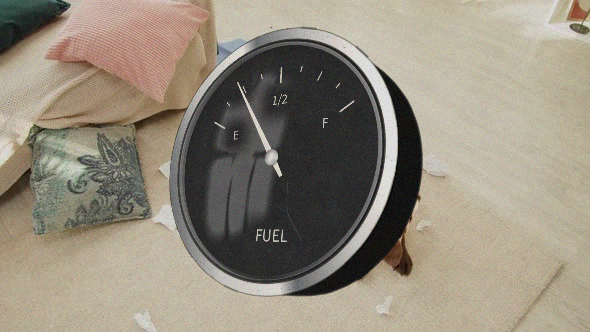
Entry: 0.25
